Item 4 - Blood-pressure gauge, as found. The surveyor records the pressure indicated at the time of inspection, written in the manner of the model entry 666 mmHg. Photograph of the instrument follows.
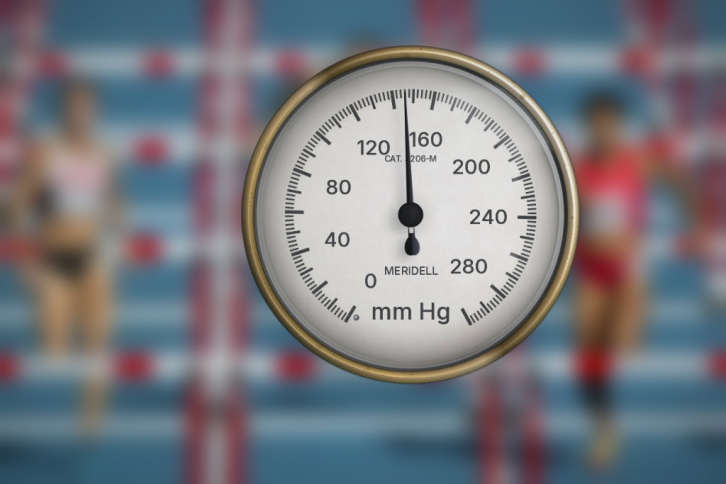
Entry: 146 mmHg
